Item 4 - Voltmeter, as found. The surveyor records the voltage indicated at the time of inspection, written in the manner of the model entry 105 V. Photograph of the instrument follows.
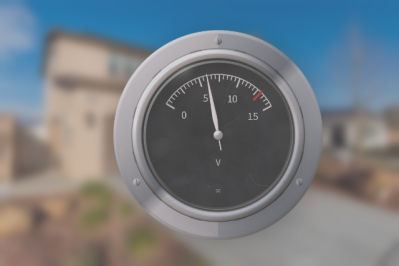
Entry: 6 V
